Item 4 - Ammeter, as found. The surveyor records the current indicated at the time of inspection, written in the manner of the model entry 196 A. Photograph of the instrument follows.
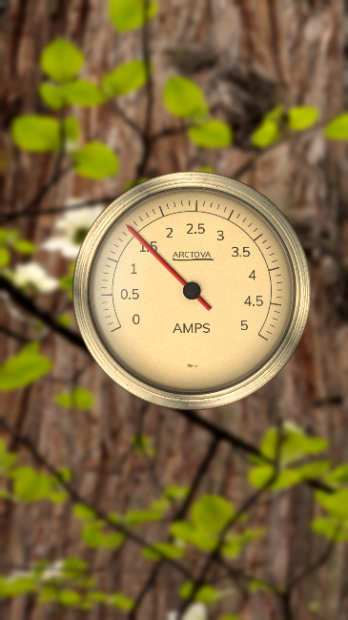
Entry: 1.5 A
